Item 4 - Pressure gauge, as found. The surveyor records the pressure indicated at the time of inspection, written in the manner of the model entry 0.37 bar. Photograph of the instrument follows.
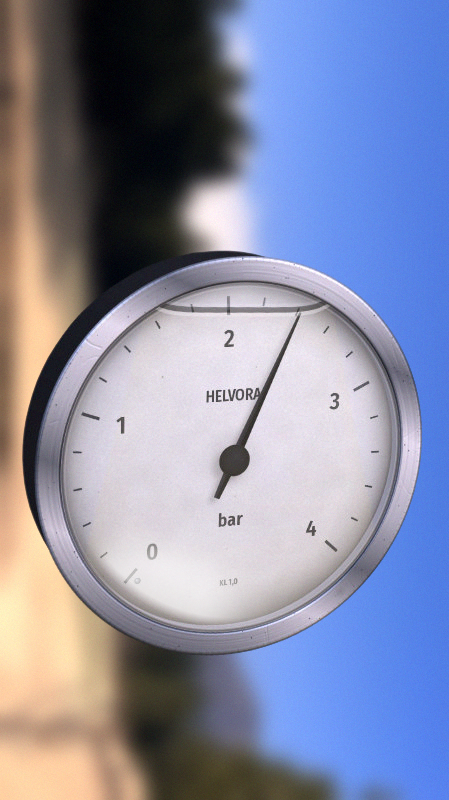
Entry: 2.4 bar
